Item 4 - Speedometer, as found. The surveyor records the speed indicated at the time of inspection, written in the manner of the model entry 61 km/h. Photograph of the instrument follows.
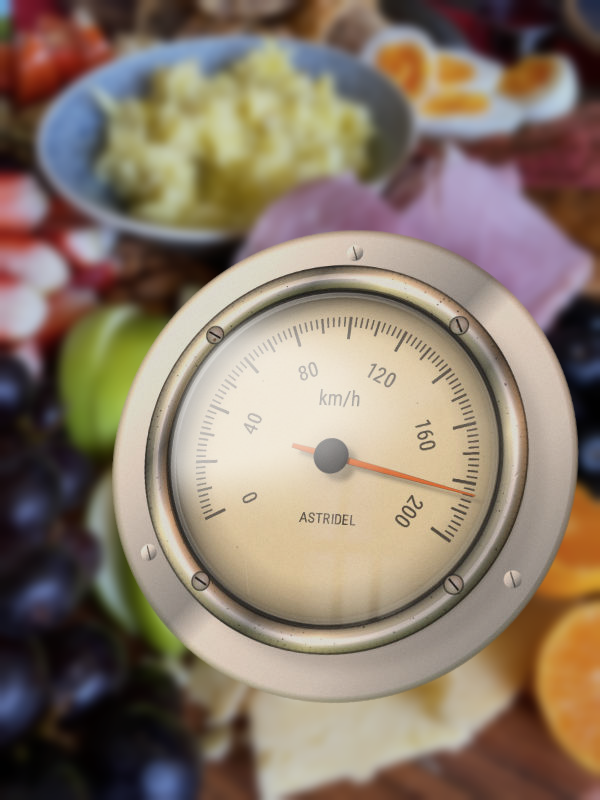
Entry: 184 km/h
